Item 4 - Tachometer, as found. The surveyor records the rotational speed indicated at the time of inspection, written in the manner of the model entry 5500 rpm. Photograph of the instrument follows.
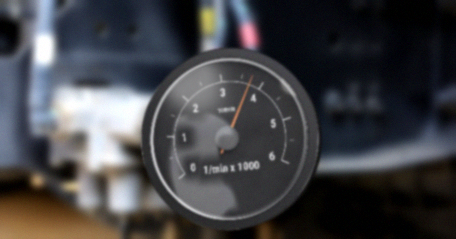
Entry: 3750 rpm
